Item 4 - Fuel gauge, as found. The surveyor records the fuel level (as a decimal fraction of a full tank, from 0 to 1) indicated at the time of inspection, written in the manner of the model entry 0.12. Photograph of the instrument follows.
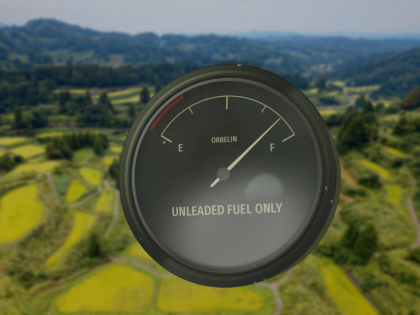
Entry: 0.875
